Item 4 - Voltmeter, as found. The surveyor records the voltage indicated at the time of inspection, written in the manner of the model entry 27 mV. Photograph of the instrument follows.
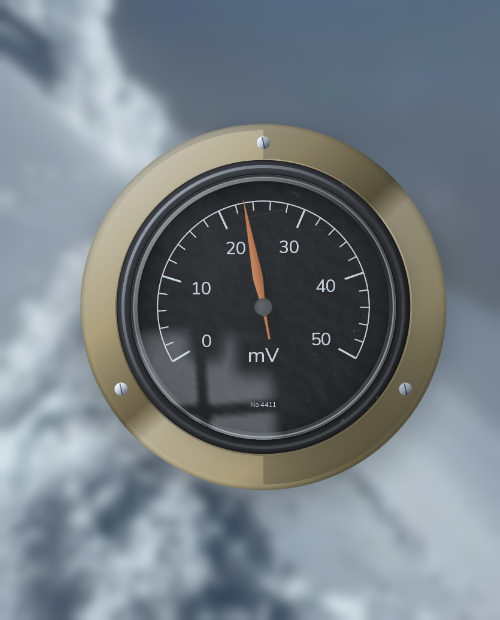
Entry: 23 mV
